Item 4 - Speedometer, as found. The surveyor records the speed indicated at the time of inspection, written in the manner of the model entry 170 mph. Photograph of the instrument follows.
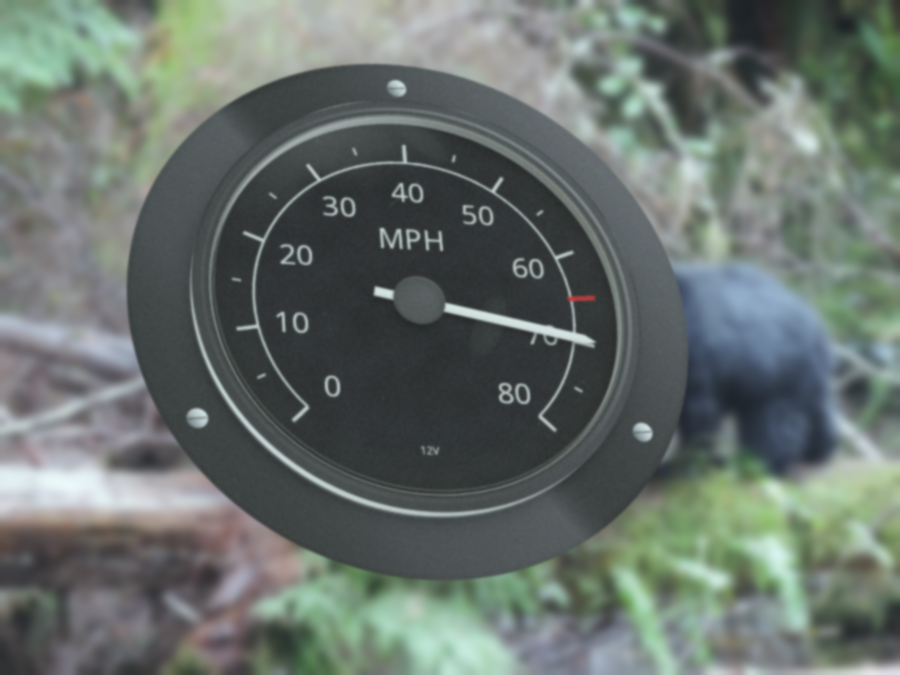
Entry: 70 mph
